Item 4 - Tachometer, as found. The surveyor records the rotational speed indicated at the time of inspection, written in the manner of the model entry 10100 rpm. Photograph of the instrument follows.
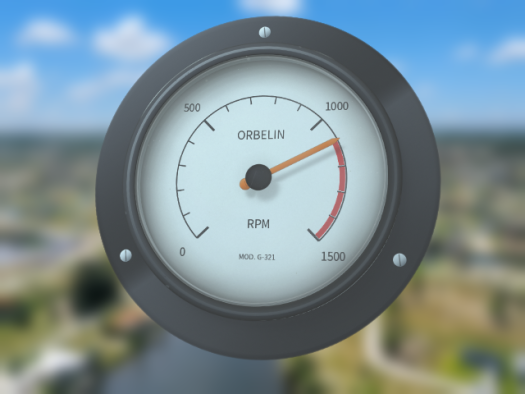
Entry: 1100 rpm
